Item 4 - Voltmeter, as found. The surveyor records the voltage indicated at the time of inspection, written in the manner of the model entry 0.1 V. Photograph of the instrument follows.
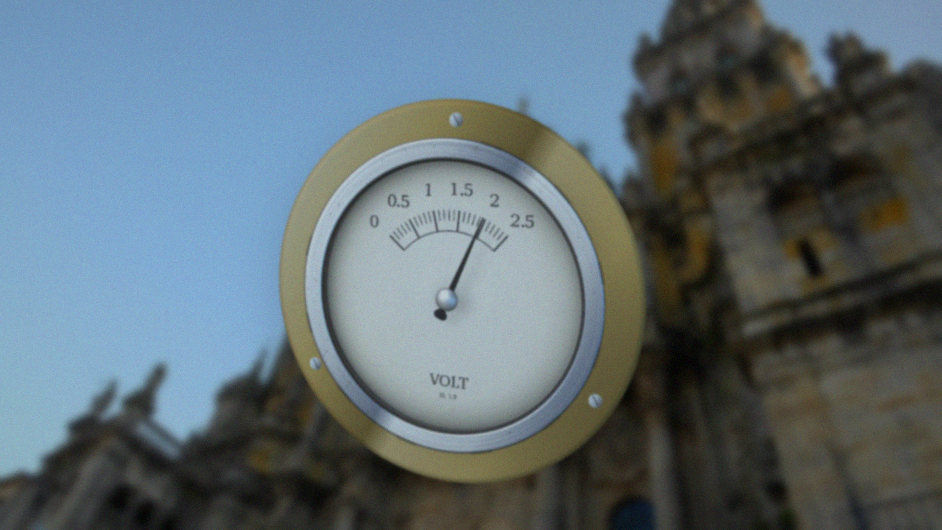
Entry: 2 V
